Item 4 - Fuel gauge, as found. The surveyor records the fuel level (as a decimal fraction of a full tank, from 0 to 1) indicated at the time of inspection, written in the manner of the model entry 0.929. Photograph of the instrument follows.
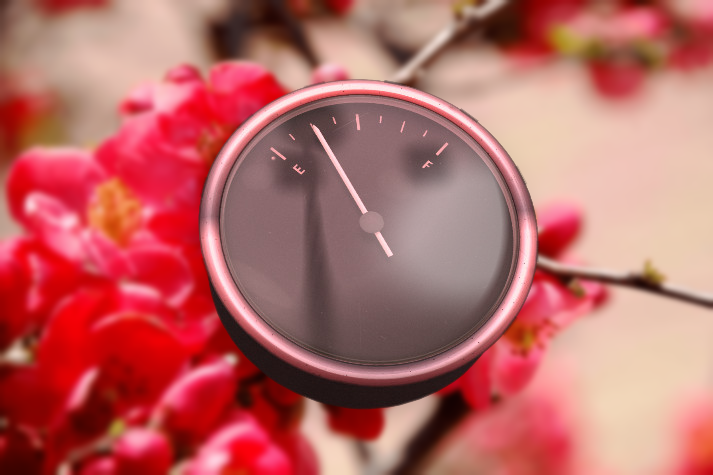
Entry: 0.25
